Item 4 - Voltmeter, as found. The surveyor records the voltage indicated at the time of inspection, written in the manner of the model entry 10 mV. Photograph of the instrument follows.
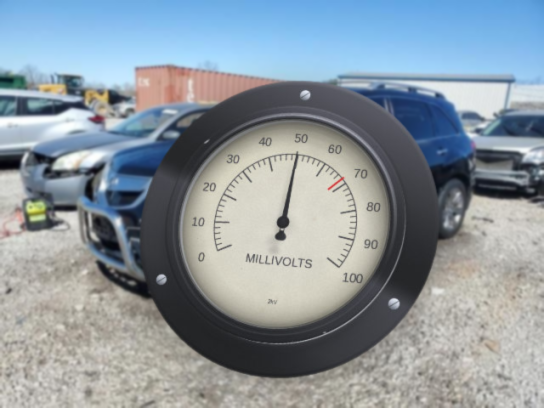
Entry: 50 mV
